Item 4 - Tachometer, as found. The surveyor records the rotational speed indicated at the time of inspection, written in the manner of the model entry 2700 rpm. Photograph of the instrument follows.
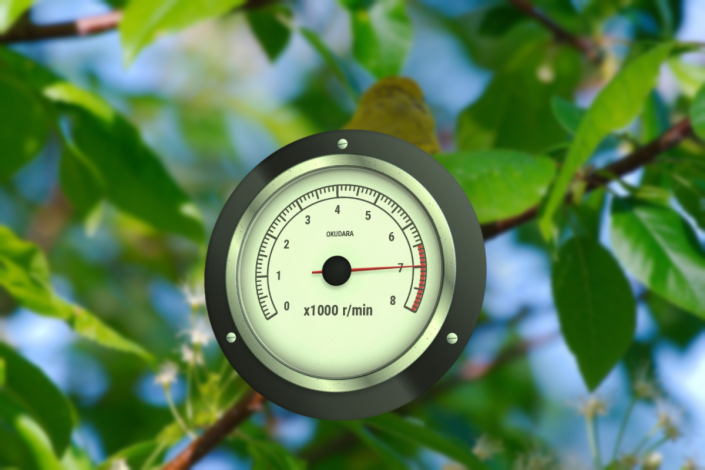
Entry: 7000 rpm
